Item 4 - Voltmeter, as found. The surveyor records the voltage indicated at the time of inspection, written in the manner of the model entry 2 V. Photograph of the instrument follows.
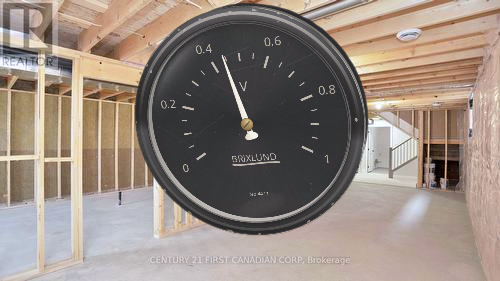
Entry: 0.45 V
